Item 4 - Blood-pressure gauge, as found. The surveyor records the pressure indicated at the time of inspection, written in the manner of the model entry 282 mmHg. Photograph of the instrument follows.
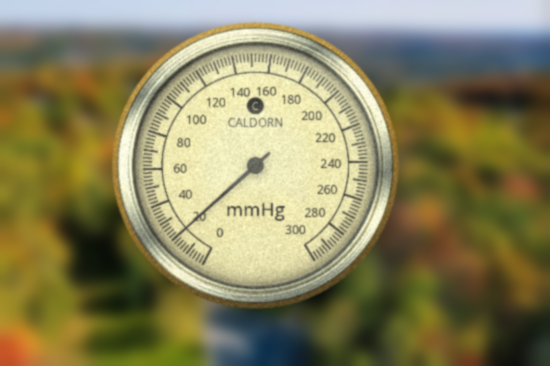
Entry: 20 mmHg
